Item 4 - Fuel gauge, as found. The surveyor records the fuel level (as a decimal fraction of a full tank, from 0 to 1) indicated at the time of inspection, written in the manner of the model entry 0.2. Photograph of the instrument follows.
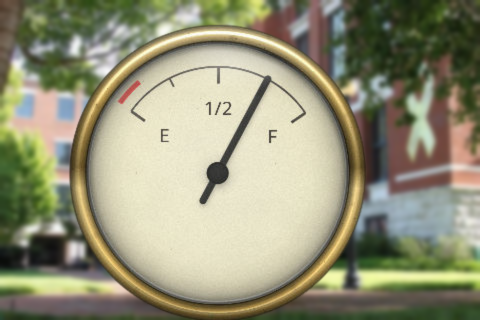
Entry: 0.75
